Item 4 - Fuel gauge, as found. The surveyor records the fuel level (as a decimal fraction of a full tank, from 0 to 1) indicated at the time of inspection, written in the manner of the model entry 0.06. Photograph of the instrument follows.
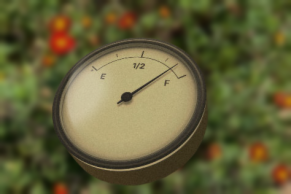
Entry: 0.875
